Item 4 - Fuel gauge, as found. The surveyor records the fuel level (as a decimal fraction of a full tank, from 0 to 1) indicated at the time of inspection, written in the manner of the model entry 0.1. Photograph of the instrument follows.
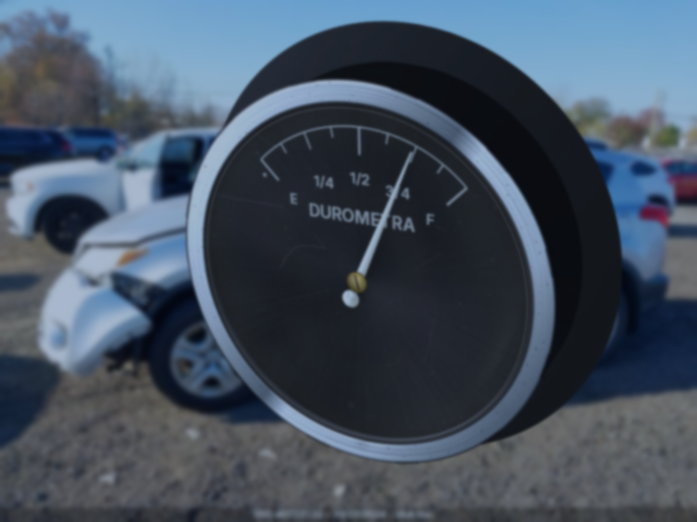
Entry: 0.75
